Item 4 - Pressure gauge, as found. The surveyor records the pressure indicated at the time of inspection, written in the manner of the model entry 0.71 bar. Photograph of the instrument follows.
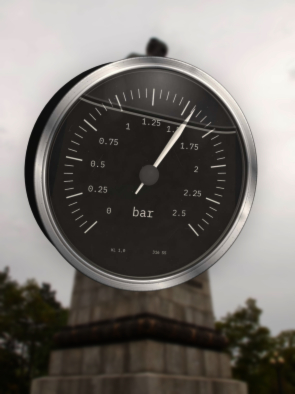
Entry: 1.55 bar
